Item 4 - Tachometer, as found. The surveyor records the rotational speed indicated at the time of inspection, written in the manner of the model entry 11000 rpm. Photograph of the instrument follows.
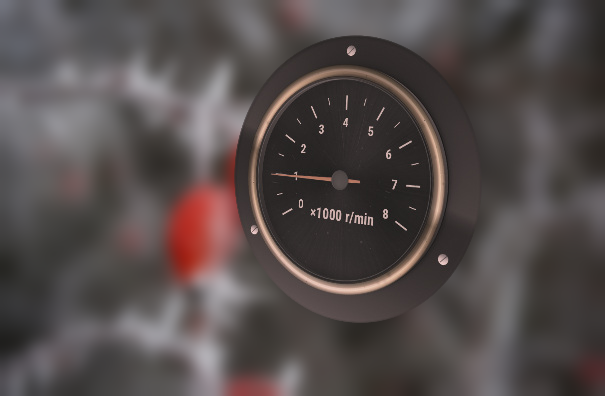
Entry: 1000 rpm
